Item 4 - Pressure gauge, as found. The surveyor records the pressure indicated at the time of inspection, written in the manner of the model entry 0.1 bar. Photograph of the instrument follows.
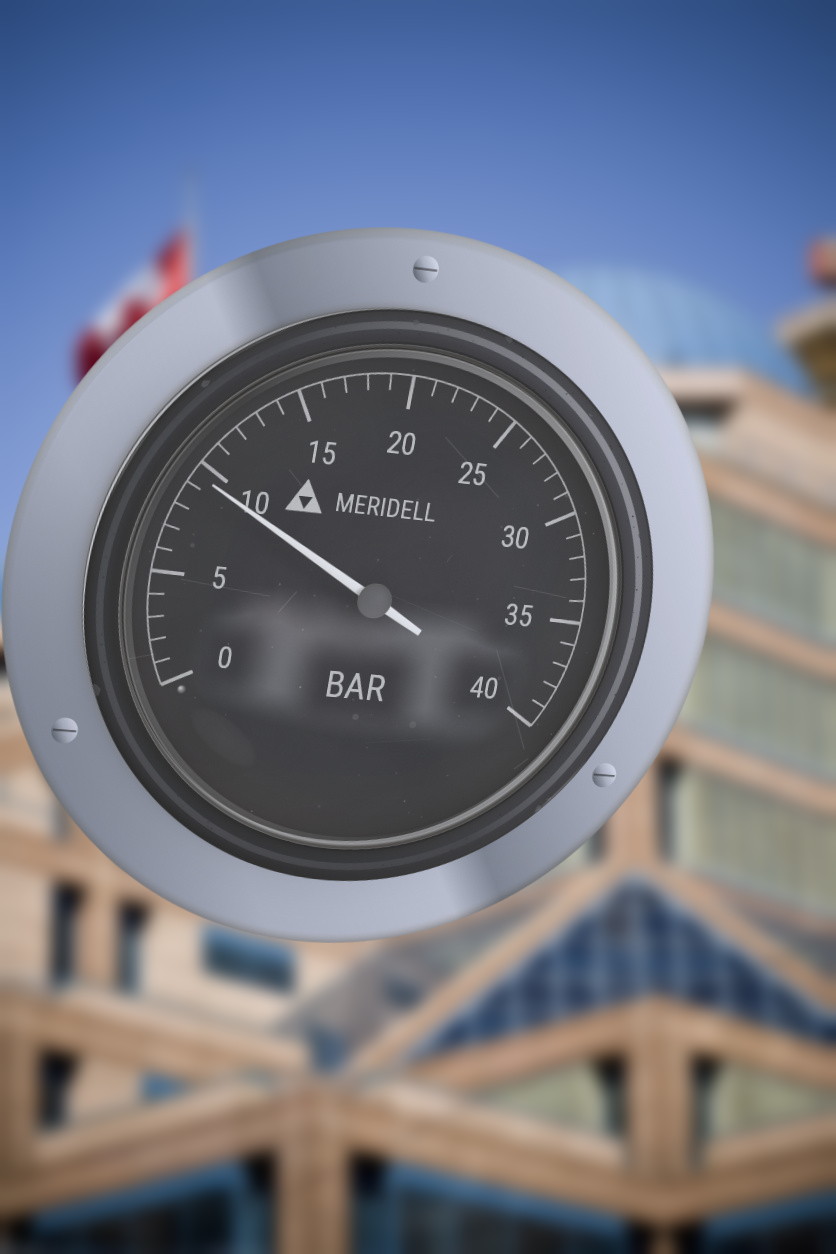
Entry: 9.5 bar
